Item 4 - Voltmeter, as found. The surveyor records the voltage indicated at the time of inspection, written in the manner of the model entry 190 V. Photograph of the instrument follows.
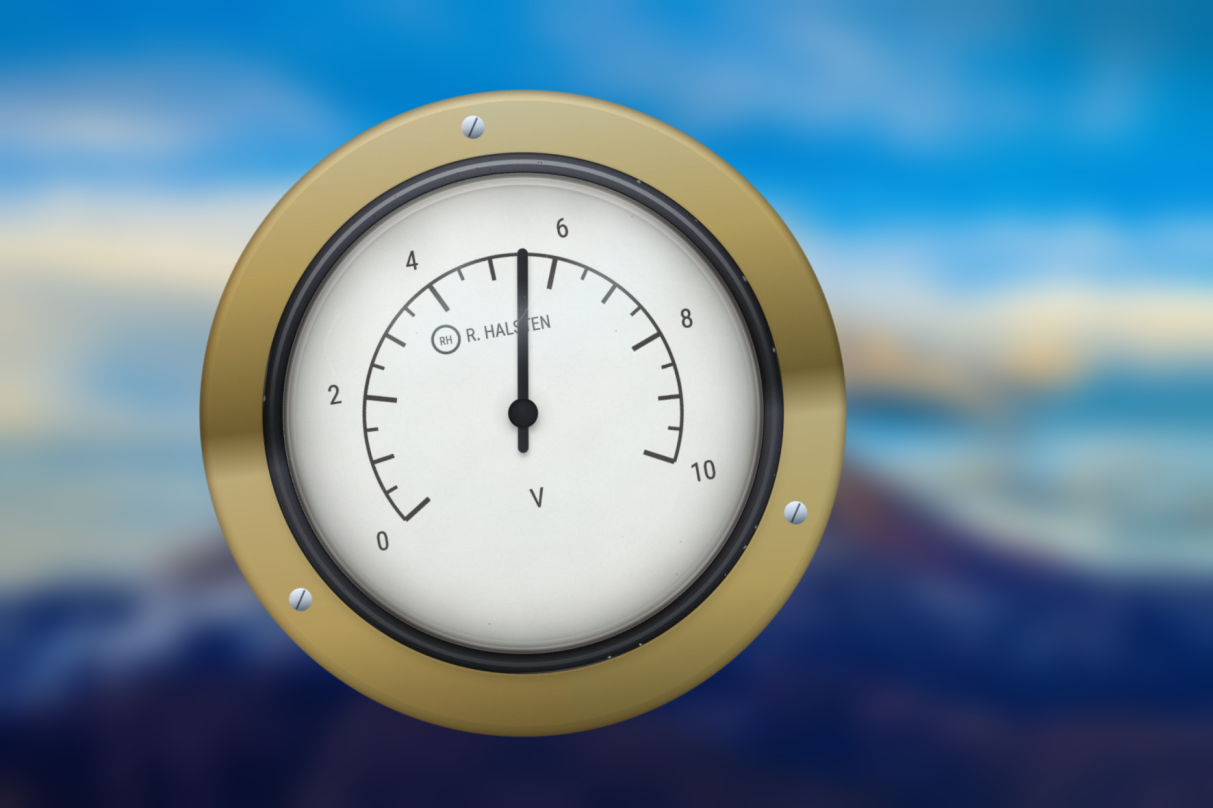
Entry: 5.5 V
